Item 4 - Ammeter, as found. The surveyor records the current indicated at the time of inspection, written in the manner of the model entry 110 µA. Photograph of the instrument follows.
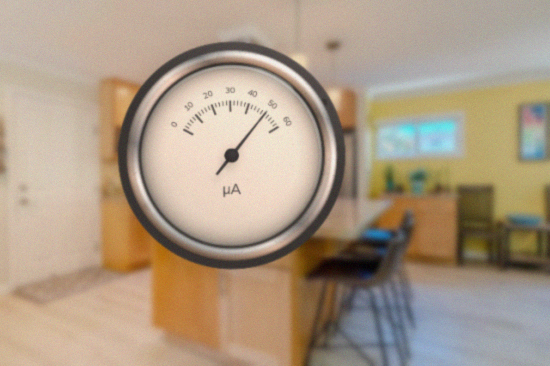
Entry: 50 µA
